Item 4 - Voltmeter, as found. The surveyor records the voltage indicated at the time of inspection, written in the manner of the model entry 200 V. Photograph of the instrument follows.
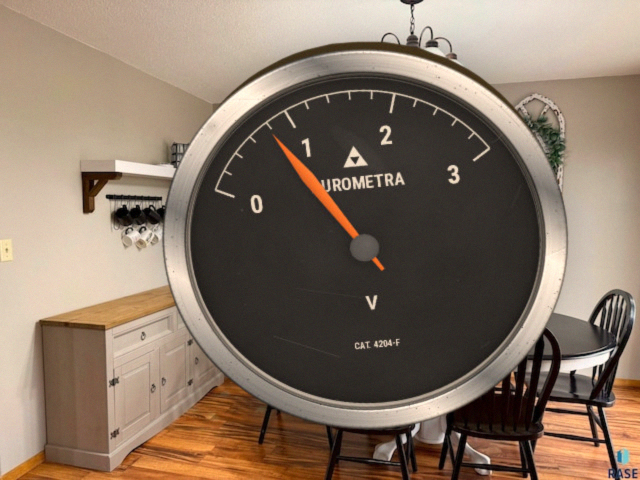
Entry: 0.8 V
